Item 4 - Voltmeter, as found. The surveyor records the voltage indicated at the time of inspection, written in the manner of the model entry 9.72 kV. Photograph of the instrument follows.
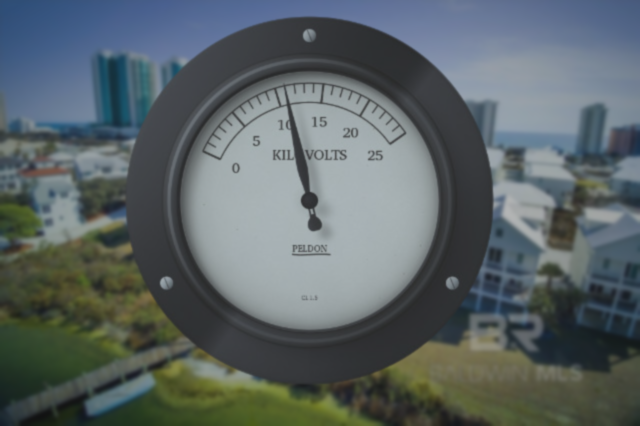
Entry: 11 kV
